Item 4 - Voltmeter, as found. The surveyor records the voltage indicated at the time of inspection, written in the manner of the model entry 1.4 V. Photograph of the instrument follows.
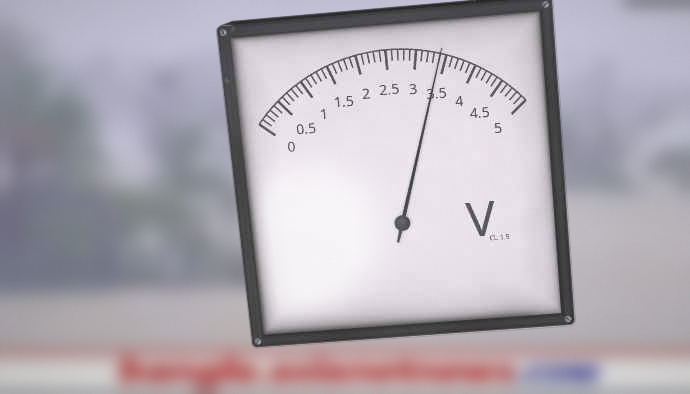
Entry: 3.4 V
